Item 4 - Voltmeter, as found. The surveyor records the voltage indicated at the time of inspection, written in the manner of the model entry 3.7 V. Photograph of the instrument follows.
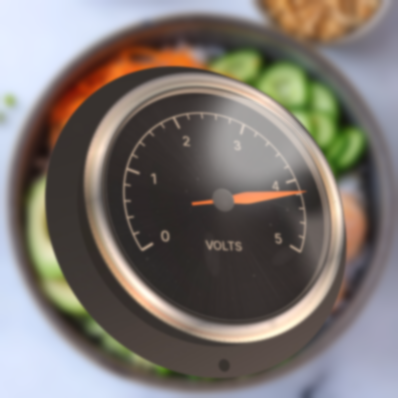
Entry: 4.2 V
